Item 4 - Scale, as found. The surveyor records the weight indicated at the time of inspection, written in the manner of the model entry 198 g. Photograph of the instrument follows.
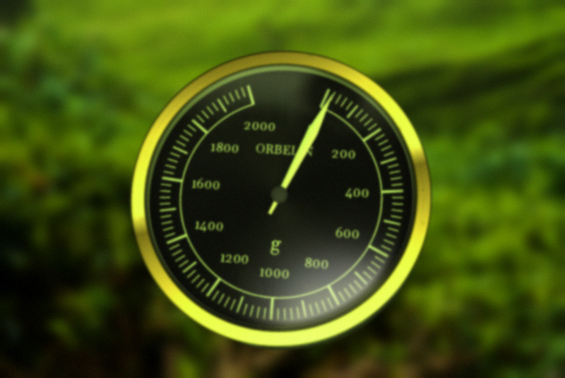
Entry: 20 g
